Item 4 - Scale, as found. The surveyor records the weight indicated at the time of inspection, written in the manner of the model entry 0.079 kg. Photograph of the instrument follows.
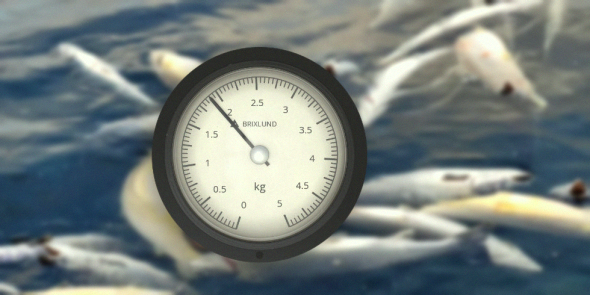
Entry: 1.9 kg
